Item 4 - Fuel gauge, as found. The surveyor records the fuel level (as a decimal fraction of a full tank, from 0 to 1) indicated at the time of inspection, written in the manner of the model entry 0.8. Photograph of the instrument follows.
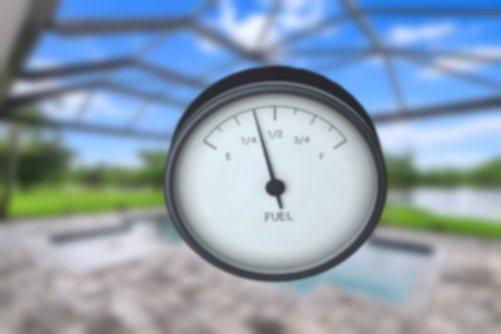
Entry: 0.375
